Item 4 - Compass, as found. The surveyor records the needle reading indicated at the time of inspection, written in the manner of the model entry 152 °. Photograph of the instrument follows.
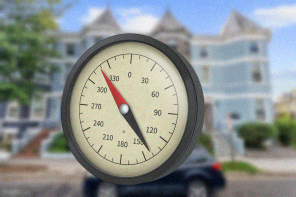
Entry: 320 °
